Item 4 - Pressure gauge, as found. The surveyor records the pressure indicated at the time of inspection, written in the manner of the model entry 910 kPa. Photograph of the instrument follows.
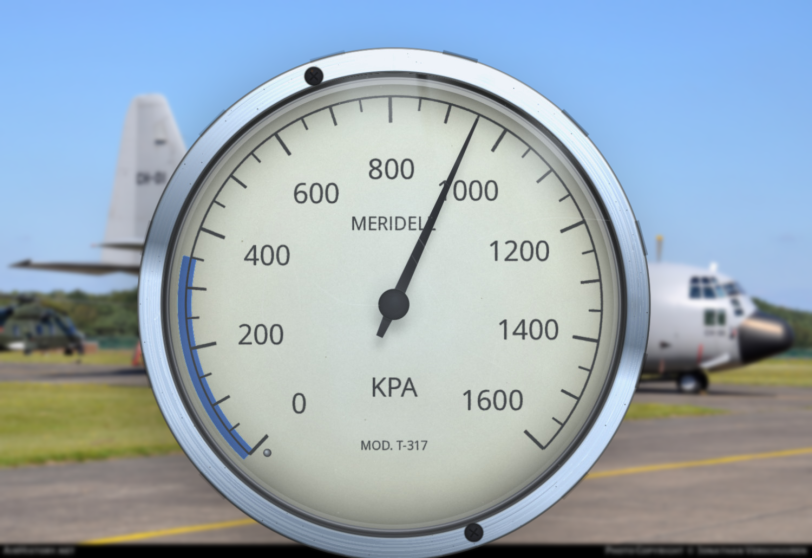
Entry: 950 kPa
